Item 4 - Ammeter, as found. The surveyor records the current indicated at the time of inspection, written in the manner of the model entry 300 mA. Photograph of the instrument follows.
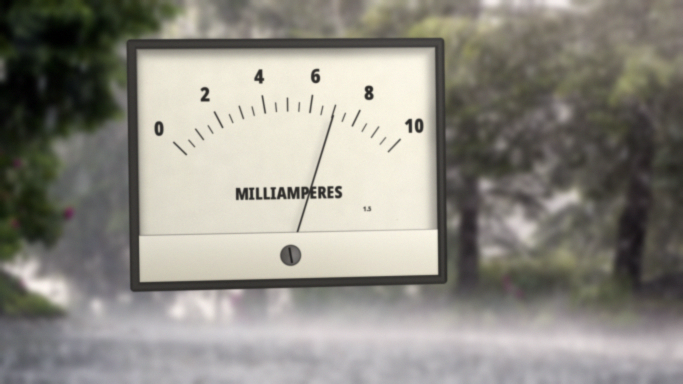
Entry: 7 mA
